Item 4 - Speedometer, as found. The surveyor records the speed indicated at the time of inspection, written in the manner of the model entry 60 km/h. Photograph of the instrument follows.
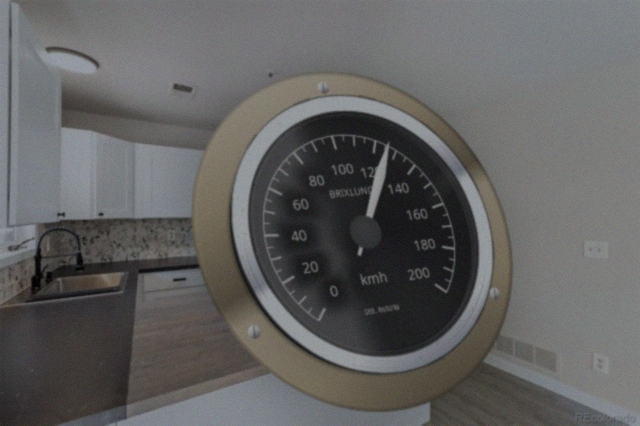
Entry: 125 km/h
